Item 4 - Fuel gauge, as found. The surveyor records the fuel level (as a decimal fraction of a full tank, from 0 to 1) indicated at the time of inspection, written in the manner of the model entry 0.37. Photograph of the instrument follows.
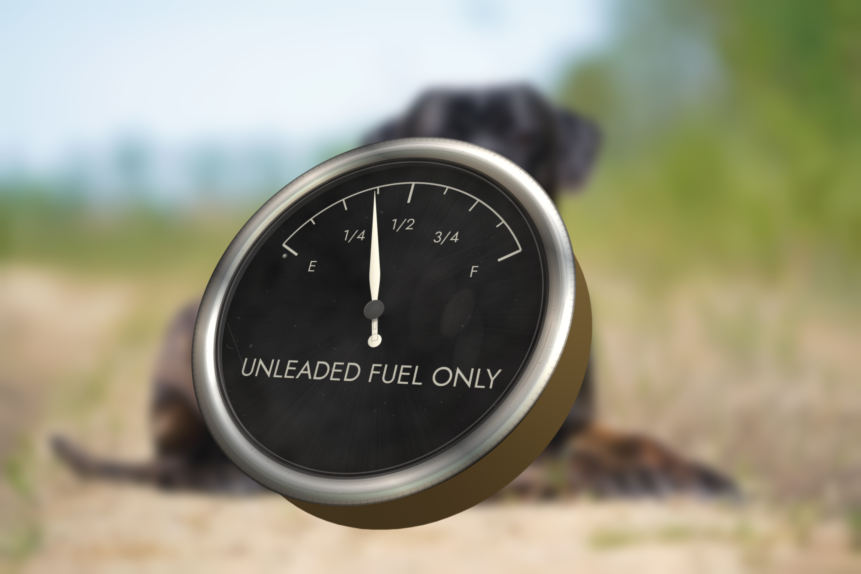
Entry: 0.375
